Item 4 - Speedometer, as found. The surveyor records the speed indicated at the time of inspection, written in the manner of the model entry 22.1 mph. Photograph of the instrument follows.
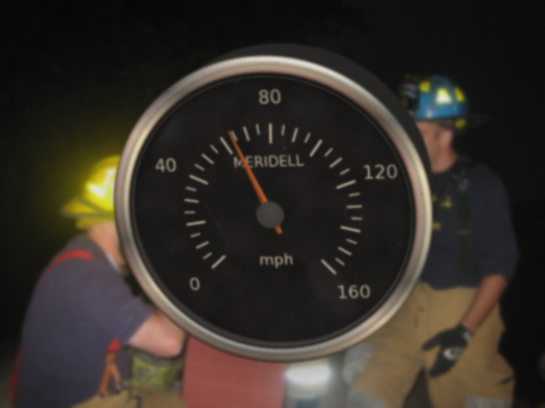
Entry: 65 mph
